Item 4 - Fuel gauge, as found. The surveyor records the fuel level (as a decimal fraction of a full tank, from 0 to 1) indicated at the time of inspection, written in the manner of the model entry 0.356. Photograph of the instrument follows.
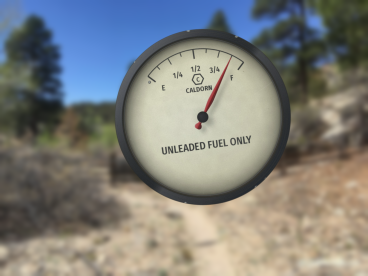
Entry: 0.875
